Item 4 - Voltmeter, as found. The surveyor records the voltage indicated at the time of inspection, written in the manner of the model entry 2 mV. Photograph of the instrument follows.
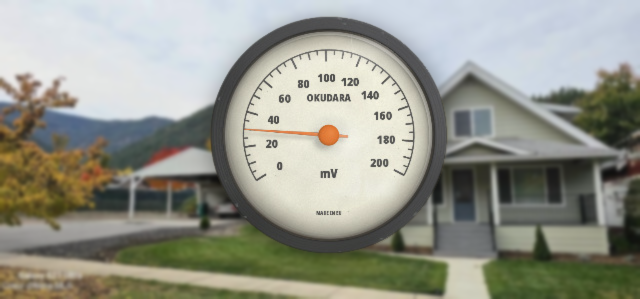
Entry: 30 mV
